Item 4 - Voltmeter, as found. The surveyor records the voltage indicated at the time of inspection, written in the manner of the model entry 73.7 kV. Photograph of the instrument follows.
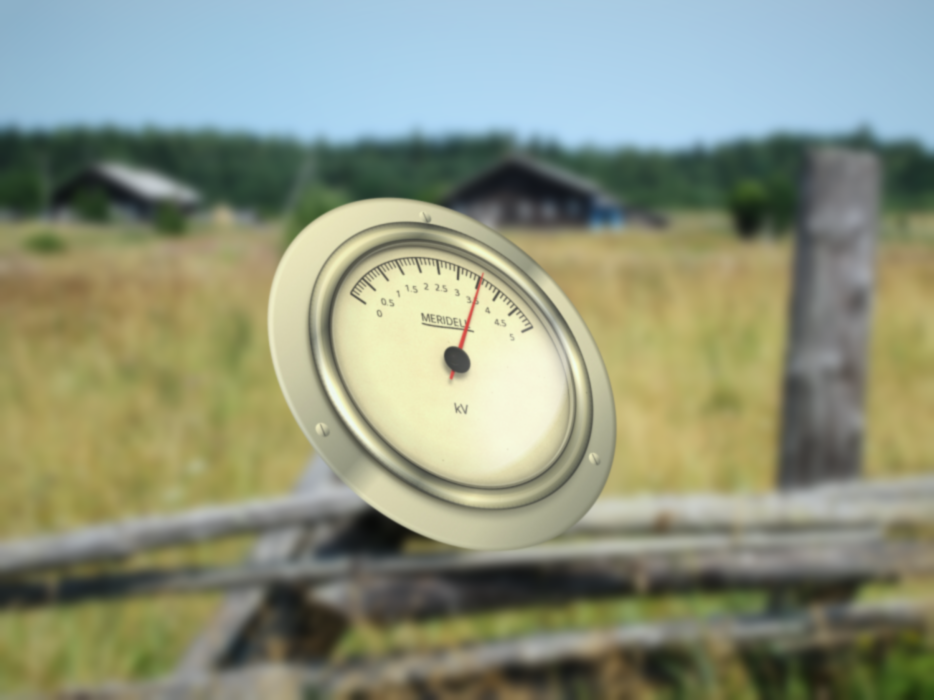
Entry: 3.5 kV
